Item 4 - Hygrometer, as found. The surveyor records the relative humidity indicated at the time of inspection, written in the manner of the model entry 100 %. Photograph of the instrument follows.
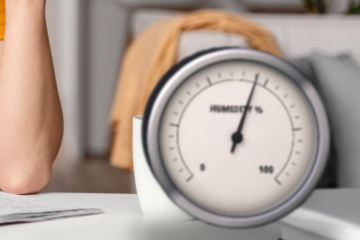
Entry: 56 %
